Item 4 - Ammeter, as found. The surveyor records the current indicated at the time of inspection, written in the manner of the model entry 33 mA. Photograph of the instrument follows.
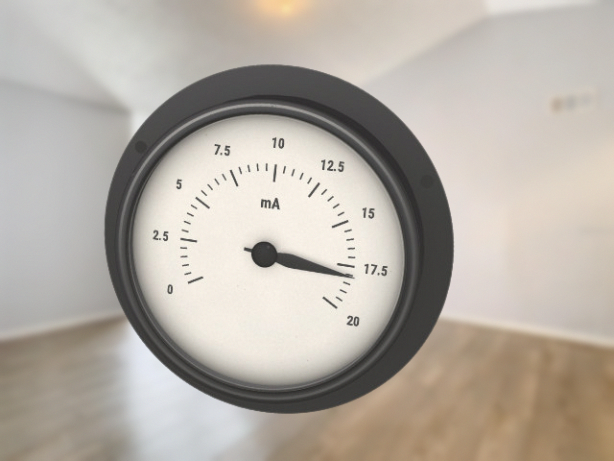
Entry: 18 mA
